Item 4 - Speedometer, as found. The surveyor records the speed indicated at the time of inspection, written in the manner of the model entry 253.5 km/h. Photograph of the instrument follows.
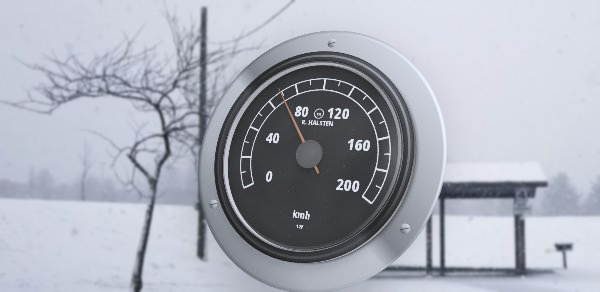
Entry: 70 km/h
